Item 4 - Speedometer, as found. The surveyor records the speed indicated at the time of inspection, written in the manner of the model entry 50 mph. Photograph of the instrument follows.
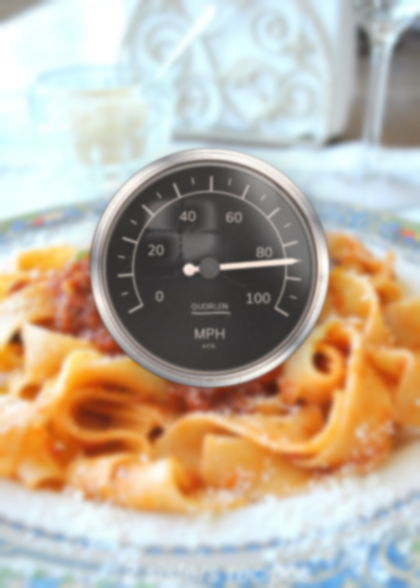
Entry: 85 mph
